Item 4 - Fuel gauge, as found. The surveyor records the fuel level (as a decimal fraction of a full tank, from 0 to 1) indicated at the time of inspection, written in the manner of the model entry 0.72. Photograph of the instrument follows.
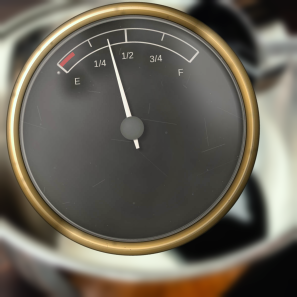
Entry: 0.375
